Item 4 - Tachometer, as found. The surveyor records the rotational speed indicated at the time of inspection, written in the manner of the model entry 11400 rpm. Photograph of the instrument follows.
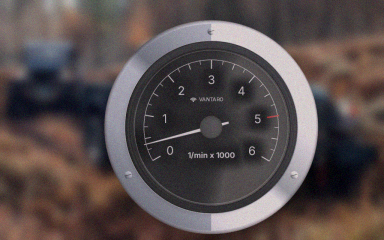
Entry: 375 rpm
